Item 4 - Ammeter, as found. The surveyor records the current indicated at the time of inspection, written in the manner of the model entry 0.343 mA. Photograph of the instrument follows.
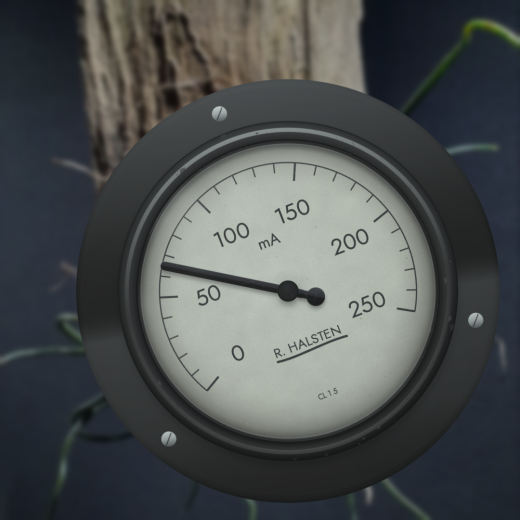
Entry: 65 mA
